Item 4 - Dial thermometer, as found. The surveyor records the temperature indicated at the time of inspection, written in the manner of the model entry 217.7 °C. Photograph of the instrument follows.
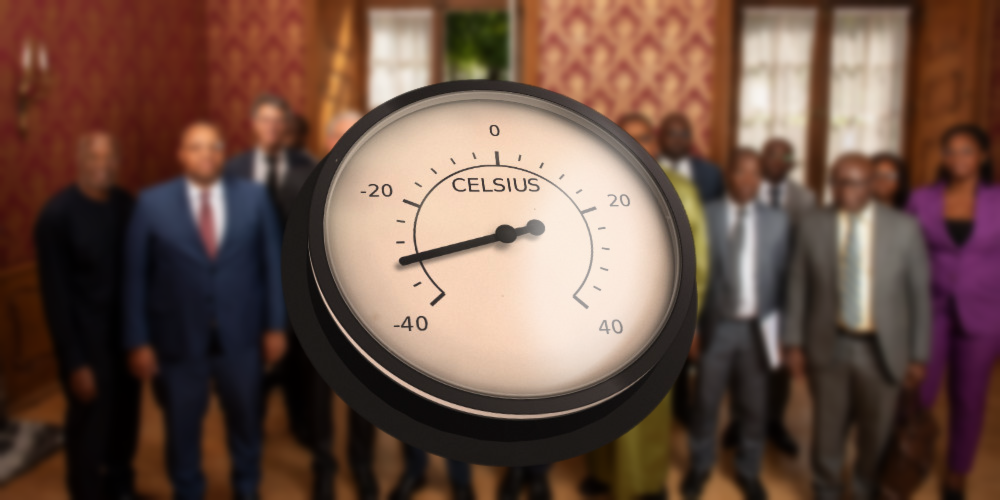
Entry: -32 °C
